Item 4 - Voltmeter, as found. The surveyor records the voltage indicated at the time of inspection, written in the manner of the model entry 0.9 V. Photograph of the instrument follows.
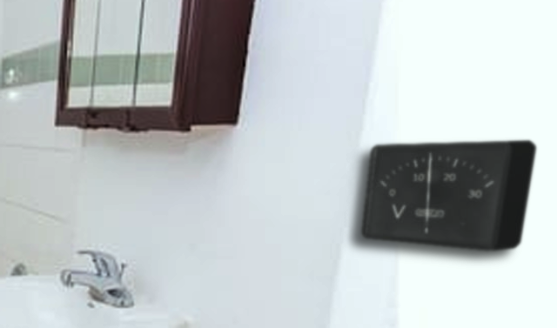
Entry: 14 V
